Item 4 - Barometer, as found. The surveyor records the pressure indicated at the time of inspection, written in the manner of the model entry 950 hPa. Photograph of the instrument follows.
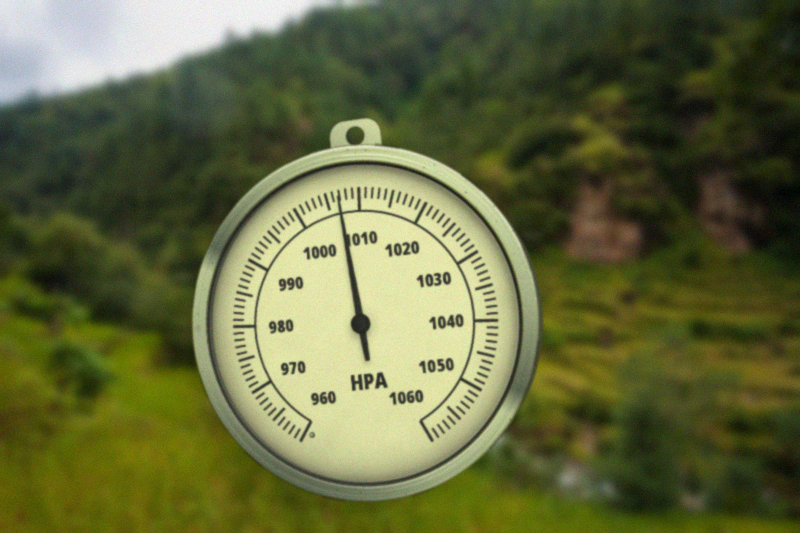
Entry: 1007 hPa
